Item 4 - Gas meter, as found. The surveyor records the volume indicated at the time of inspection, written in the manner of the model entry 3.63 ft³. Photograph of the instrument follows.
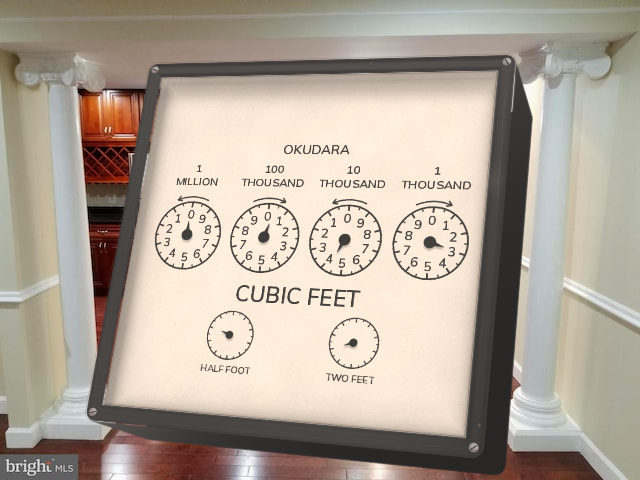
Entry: 4300 ft³
